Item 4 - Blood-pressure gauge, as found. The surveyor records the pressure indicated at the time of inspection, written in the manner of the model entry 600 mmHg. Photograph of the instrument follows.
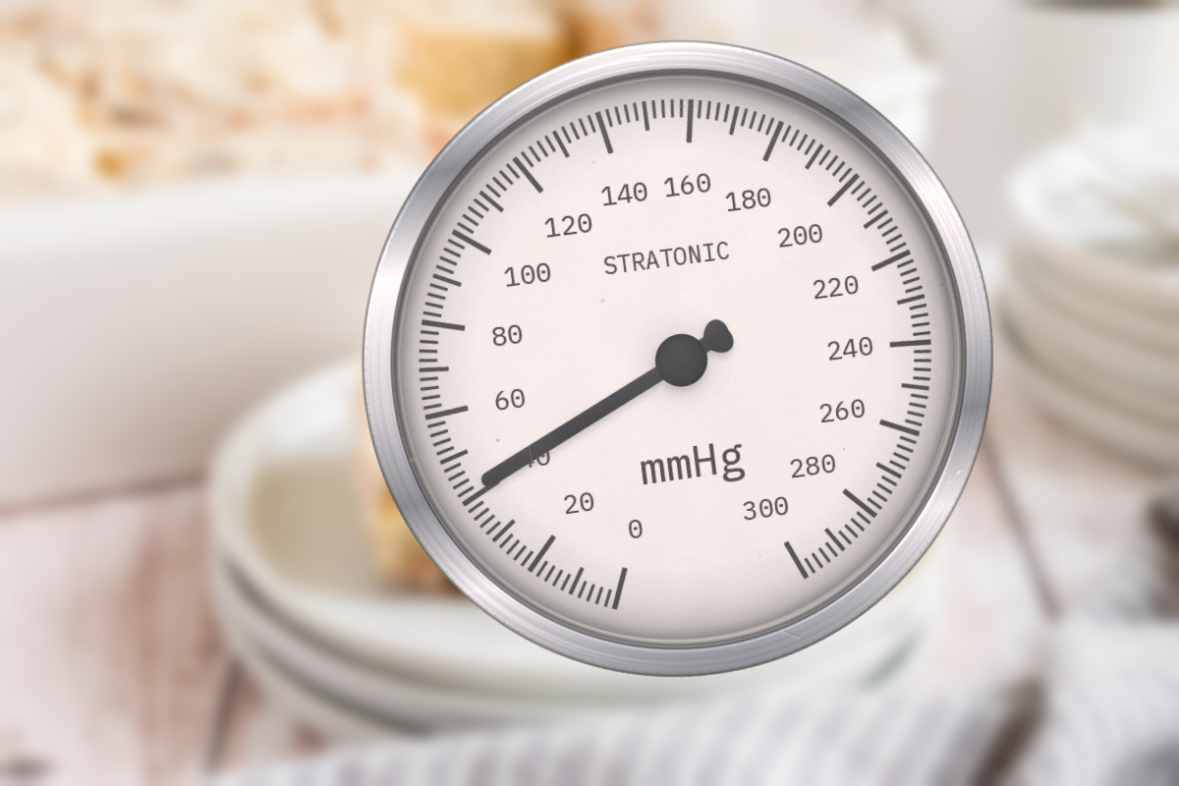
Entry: 42 mmHg
